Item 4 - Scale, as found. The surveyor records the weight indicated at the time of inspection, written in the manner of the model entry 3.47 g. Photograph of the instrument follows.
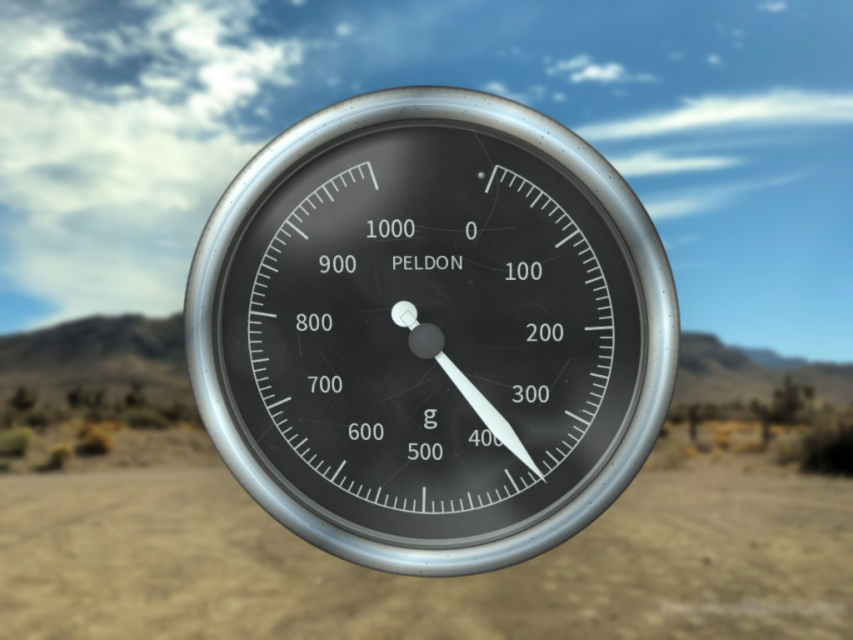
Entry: 370 g
